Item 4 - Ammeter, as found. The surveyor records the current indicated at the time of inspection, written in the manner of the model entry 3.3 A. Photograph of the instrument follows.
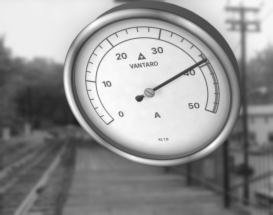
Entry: 39 A
